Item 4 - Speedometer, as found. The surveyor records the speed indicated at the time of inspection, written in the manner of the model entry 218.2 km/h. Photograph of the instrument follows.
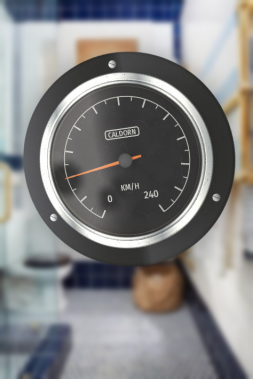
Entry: 40 km/h
